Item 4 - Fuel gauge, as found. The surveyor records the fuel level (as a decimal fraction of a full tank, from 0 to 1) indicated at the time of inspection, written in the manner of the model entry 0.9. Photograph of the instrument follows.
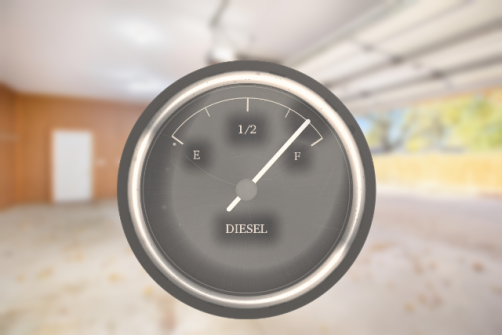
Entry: 0.875
